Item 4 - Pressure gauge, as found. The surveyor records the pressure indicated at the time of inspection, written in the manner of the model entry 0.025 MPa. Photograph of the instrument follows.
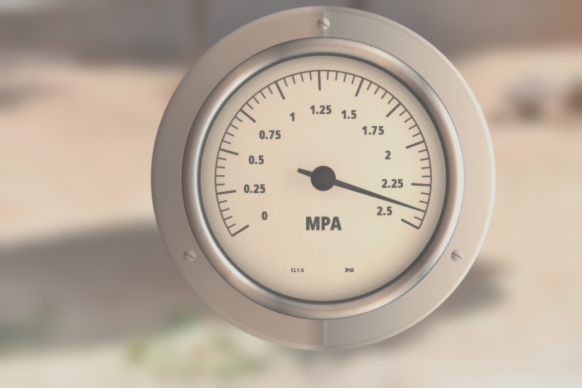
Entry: 2.4 MPa
